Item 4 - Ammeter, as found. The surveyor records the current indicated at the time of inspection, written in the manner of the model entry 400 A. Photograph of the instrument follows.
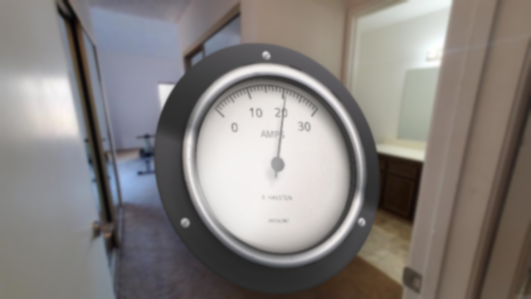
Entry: 20 A
